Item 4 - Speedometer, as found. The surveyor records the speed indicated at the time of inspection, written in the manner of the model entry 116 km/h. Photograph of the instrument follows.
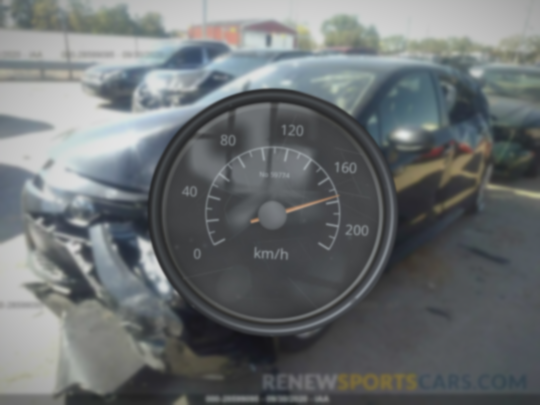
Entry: 175 km/h
